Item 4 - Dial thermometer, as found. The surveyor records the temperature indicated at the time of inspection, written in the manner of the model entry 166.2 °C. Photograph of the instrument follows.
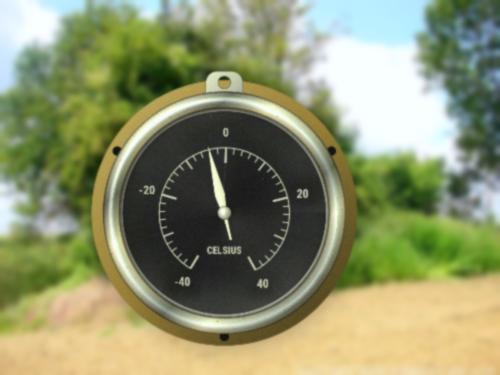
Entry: -4 °C
